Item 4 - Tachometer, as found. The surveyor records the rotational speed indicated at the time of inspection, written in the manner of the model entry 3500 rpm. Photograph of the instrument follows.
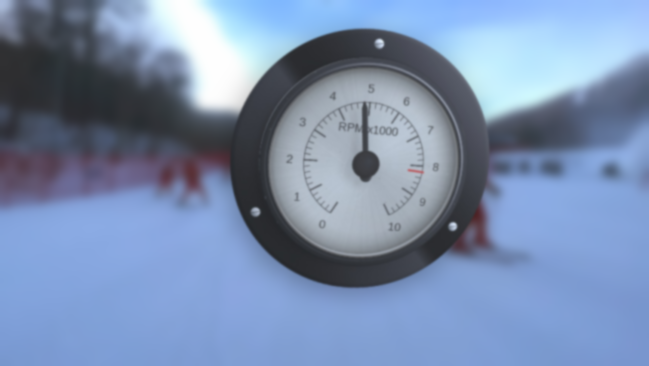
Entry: 4800 rpm
